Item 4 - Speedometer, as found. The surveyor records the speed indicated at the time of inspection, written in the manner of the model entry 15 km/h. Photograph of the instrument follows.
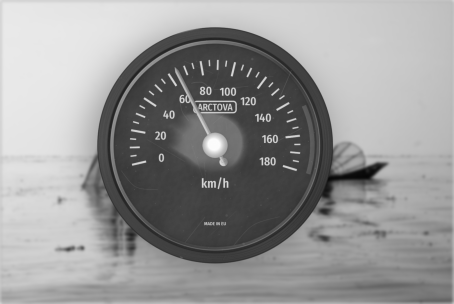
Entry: 65 km/h
